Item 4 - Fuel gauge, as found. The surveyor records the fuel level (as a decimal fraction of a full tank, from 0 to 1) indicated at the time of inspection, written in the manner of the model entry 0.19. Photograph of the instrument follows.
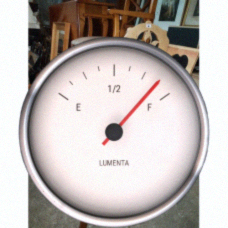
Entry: 0.875
